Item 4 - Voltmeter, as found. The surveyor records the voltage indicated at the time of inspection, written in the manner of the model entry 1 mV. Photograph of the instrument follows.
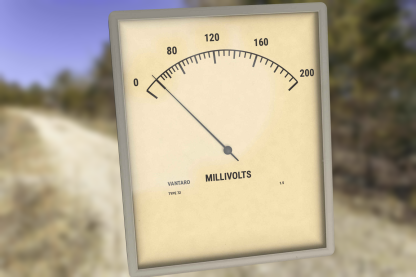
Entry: 40 mV
